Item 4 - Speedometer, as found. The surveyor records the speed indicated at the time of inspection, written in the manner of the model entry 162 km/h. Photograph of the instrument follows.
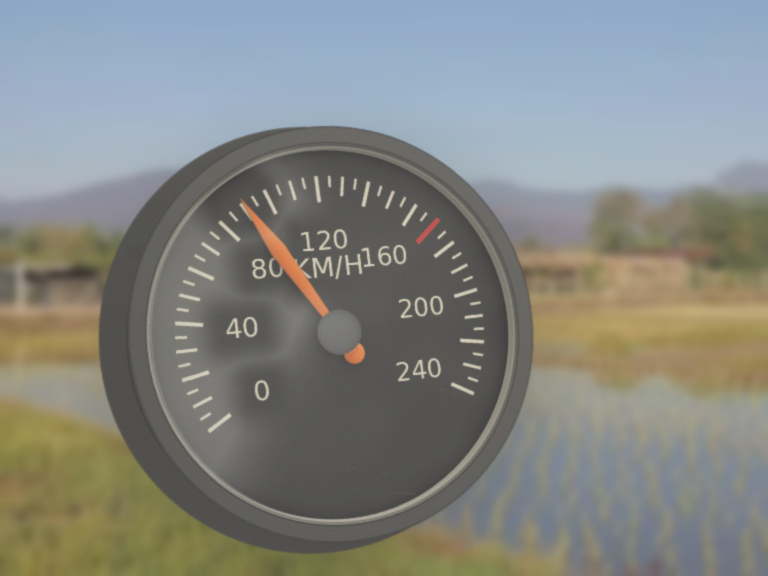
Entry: 90 km/h
